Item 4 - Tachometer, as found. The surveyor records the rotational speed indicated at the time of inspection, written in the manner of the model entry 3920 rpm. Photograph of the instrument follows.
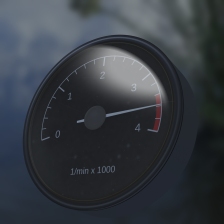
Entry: 3600 rpm
